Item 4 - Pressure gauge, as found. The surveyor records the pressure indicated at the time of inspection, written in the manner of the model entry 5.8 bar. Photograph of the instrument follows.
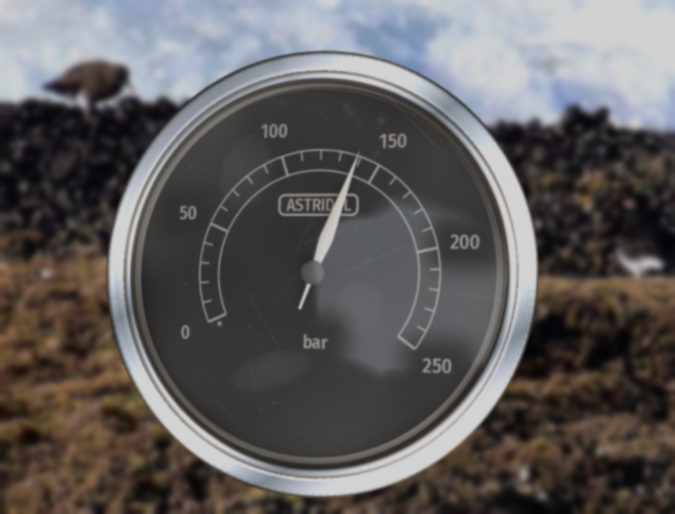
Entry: 140 bar
